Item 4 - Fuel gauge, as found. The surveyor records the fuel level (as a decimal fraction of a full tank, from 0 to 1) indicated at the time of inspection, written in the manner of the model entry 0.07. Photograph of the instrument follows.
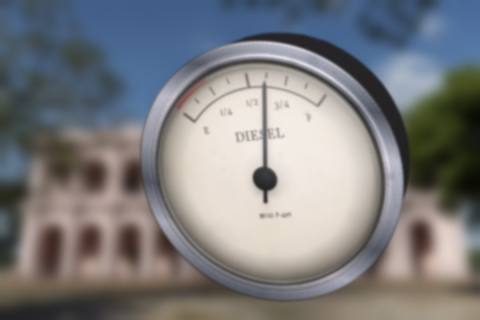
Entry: 0.625
